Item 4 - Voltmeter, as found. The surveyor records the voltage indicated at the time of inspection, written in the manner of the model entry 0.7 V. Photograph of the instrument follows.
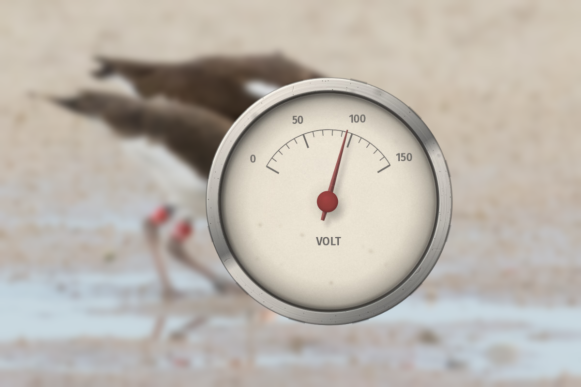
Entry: 95 V
